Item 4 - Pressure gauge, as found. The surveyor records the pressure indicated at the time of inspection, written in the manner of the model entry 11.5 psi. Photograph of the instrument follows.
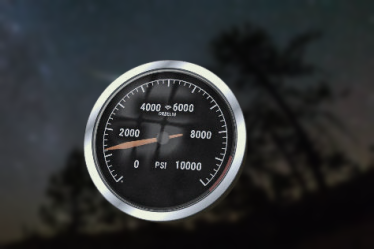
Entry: 1200 psi
